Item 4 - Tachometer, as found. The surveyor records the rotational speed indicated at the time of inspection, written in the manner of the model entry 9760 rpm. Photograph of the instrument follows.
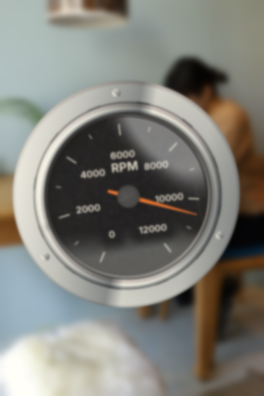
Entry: 10500 rpm
